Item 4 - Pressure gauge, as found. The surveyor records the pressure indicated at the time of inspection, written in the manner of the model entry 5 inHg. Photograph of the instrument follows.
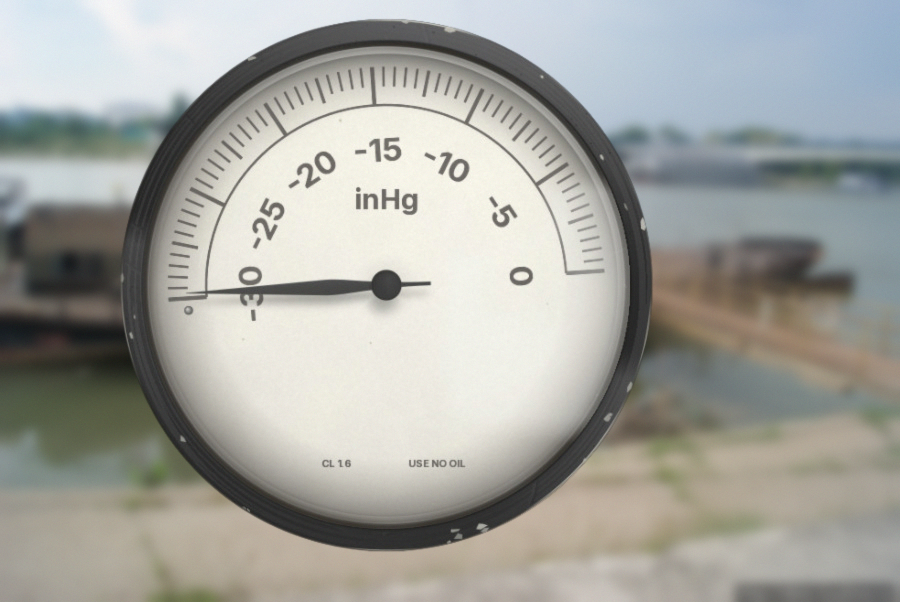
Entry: -29.75 inHg
